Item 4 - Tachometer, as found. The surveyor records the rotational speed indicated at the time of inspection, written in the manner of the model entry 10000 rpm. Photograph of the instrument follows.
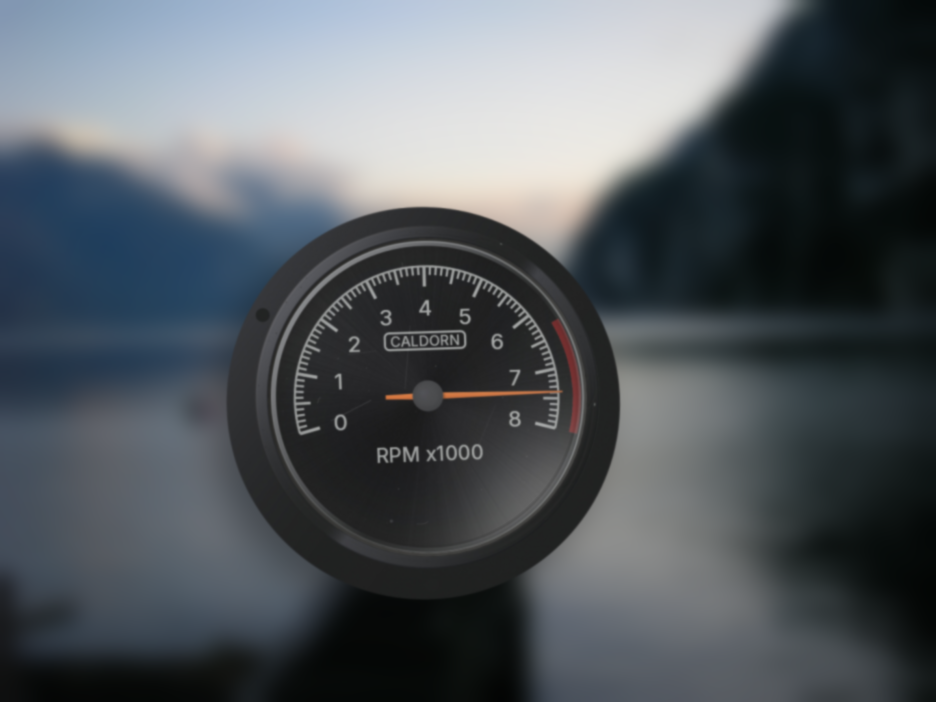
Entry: 7400 rpm
